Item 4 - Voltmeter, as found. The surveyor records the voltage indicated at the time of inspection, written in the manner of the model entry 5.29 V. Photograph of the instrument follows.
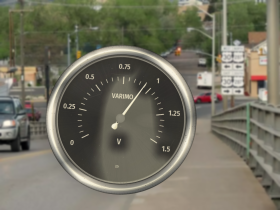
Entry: 0.95 V
